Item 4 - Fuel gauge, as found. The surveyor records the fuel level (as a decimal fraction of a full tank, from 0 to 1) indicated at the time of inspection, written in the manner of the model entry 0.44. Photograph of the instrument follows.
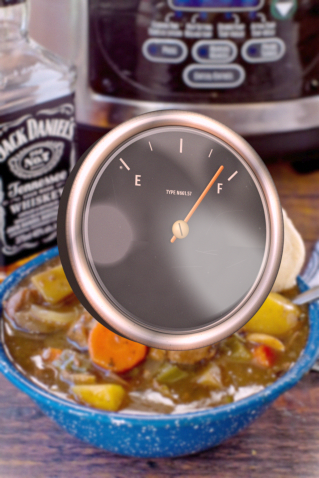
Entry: 0.875
